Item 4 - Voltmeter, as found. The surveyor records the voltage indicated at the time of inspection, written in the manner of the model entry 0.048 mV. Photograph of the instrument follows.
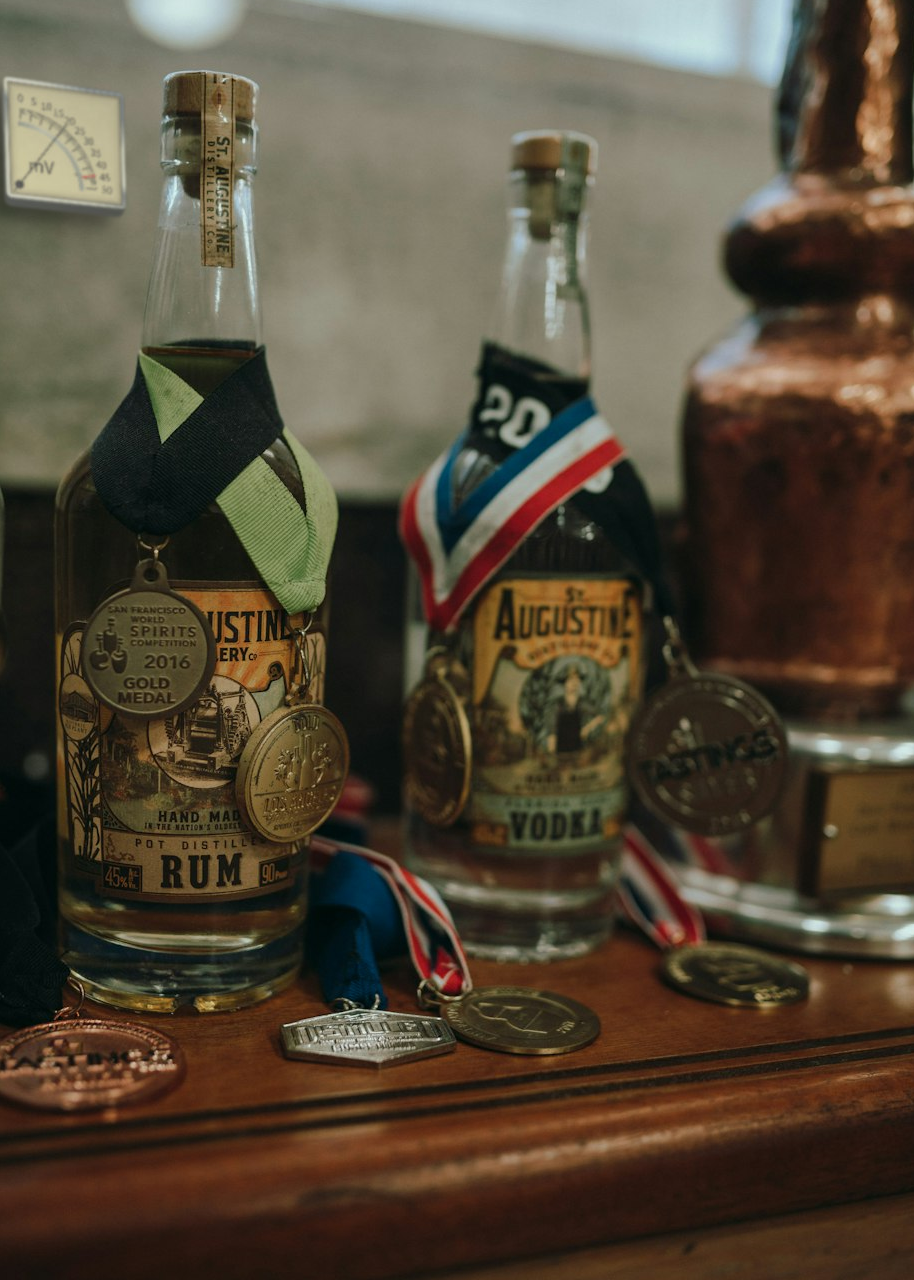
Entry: 20 mV
